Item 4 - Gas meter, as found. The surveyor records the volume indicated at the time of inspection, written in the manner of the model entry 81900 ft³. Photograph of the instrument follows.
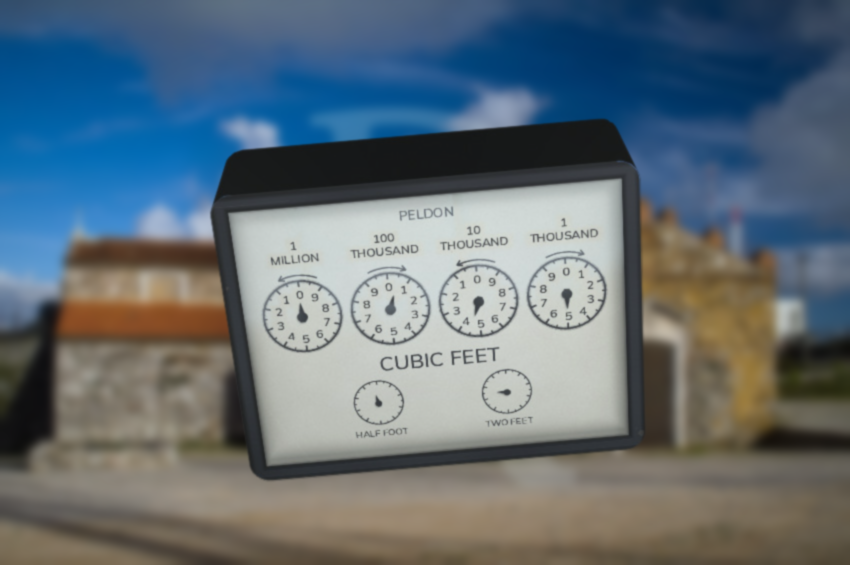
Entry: 4500 ft³
